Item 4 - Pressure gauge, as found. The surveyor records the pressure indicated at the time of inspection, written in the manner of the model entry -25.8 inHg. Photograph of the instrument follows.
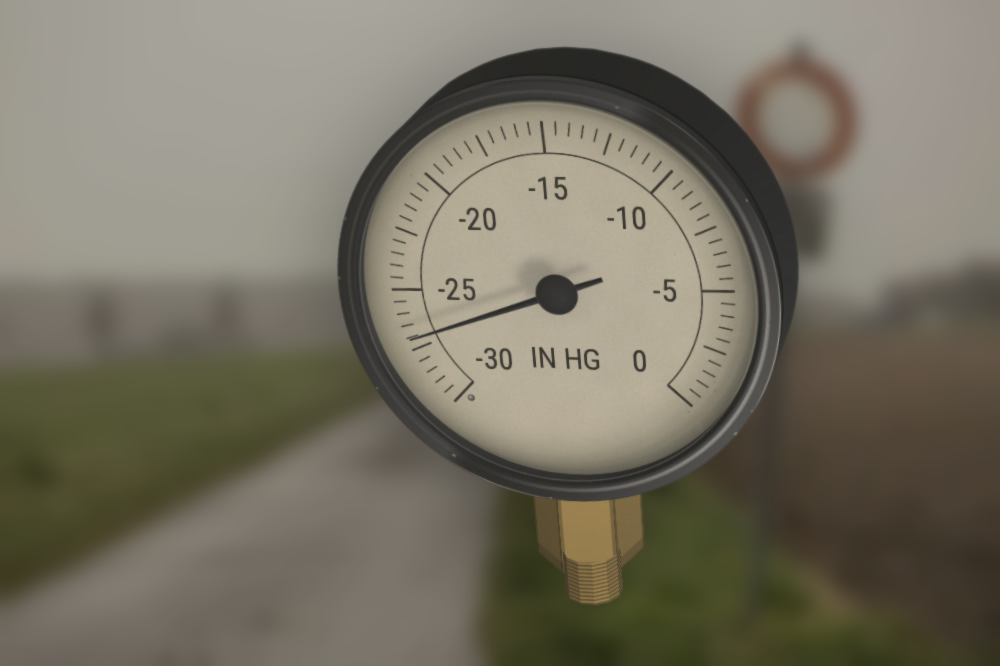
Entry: -27 inHg
